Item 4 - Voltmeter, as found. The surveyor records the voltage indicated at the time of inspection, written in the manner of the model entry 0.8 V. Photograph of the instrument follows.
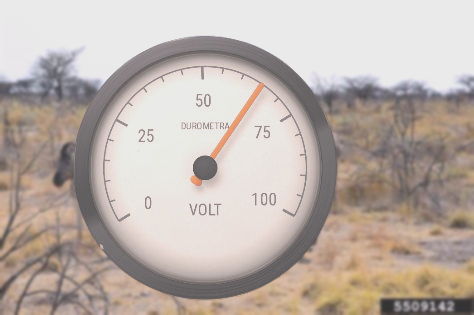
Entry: 65 V
